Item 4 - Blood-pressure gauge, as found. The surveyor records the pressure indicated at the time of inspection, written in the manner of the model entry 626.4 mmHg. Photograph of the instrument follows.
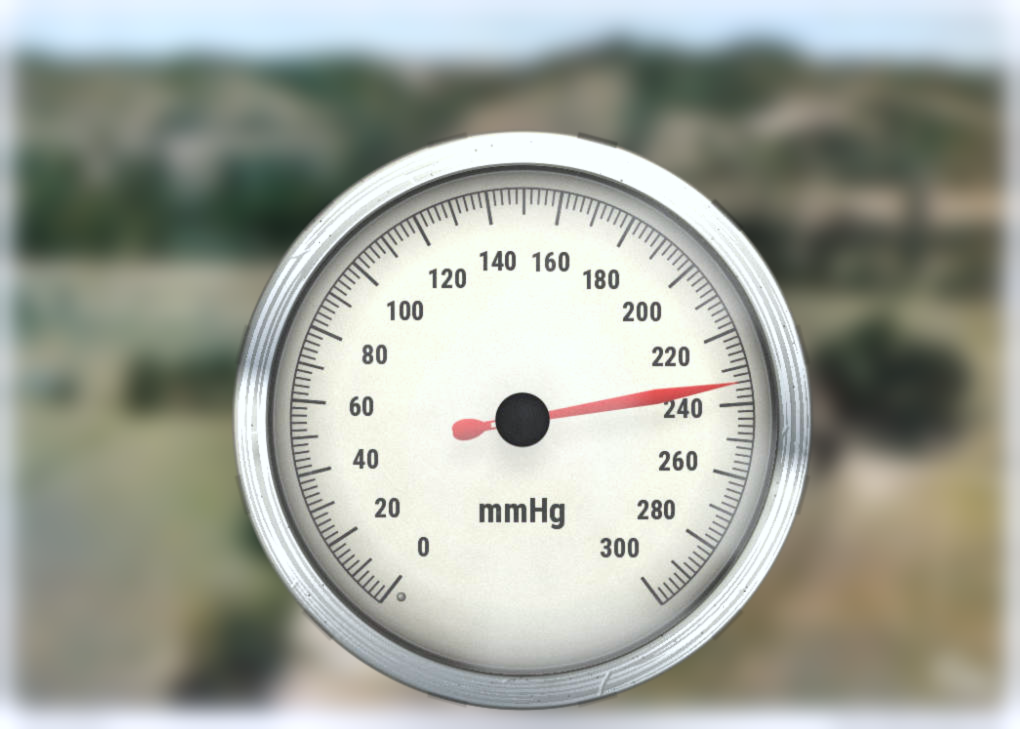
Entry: 234 mmHg
